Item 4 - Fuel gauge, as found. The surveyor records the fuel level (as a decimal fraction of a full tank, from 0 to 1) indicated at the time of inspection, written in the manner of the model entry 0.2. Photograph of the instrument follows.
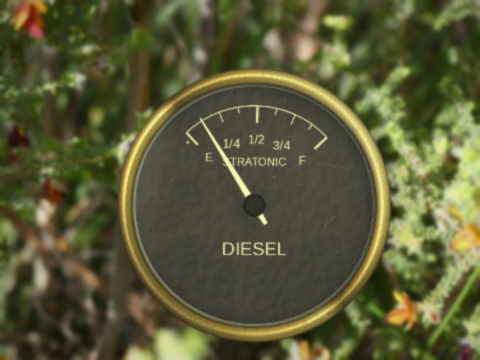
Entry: 0.125
